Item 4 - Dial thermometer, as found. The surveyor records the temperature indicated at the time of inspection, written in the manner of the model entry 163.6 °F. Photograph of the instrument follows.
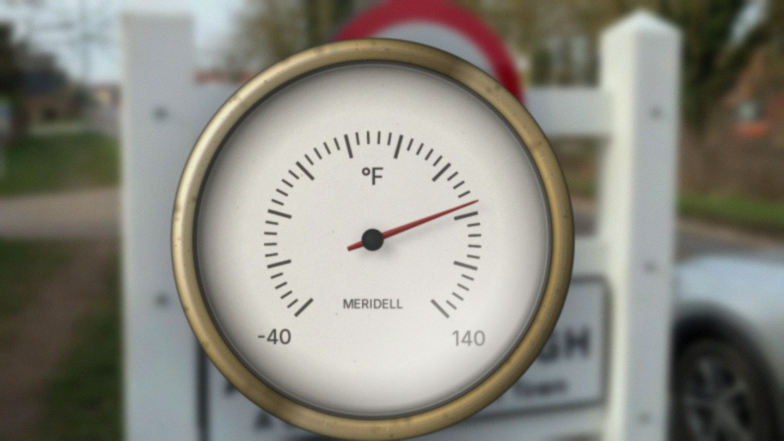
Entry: 96 °F
